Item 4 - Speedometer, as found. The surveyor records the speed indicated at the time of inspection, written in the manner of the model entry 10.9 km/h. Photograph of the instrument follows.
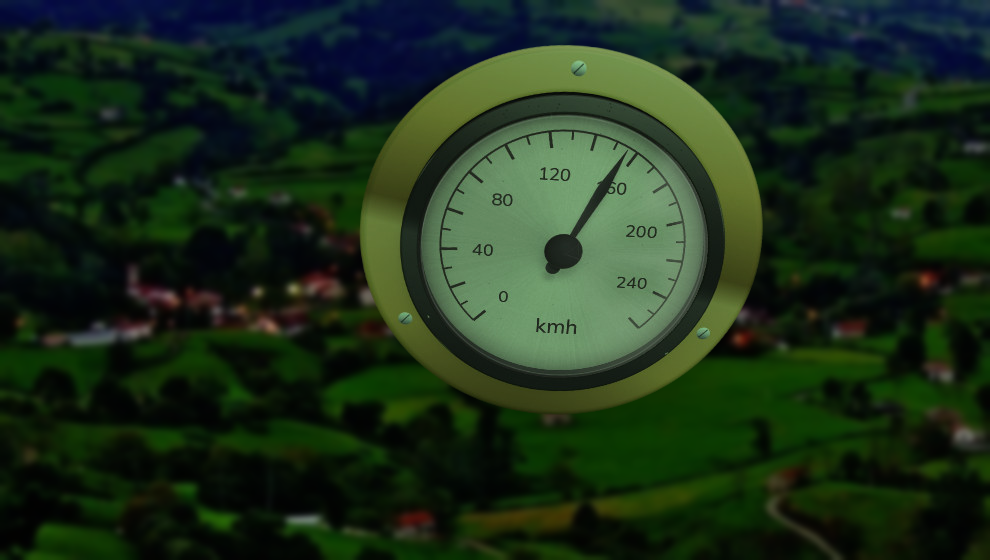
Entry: 155 km/h
